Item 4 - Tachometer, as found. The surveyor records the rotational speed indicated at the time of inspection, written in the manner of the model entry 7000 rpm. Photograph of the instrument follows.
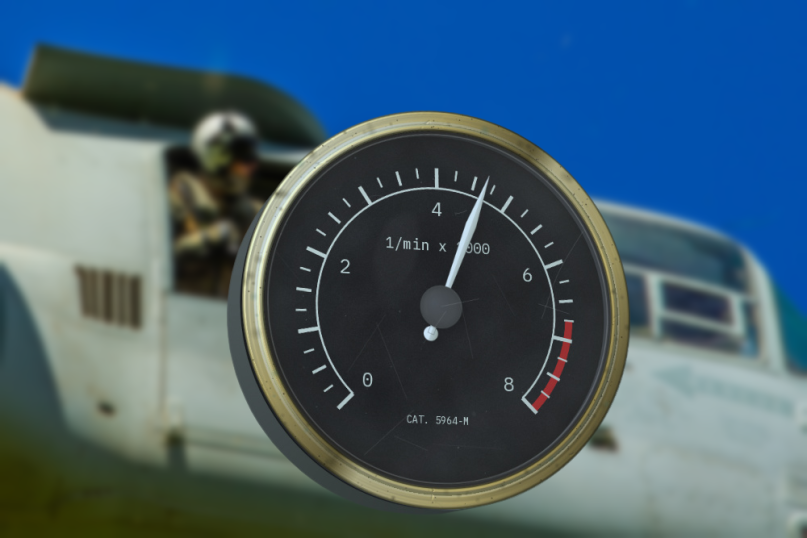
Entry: 4625 rpm
